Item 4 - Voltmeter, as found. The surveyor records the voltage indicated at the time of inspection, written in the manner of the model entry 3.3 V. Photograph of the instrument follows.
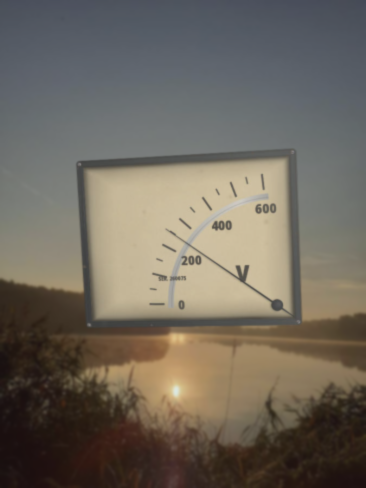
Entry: 250 V
